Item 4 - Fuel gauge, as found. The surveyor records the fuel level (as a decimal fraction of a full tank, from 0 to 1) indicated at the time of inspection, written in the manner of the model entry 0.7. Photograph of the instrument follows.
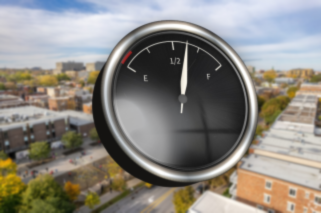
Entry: 0.625
